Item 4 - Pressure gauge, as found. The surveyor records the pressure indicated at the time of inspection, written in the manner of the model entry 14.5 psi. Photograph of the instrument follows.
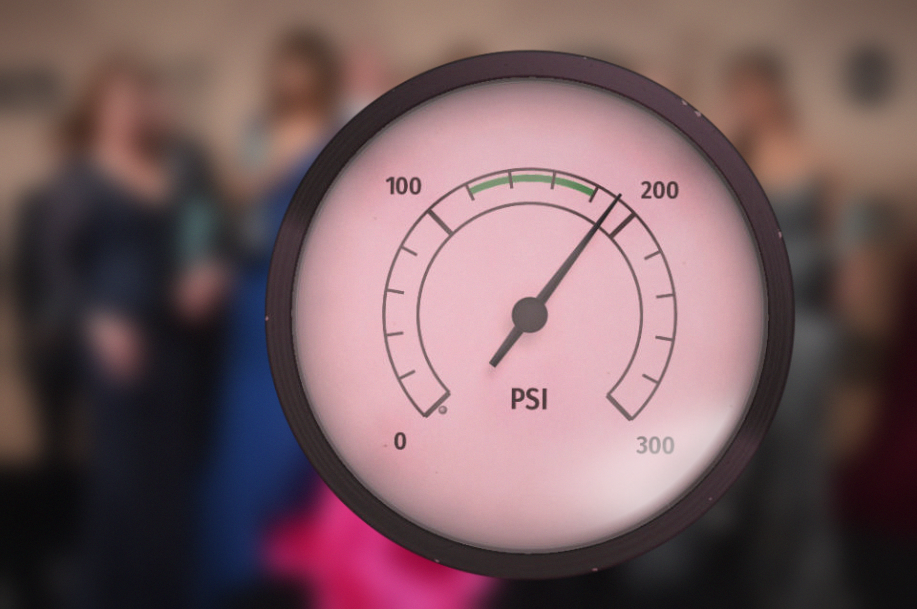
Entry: 190 psi
